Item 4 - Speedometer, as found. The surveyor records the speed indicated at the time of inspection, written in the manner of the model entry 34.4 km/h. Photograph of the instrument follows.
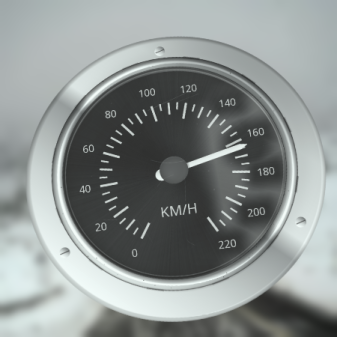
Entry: 165 km/h
